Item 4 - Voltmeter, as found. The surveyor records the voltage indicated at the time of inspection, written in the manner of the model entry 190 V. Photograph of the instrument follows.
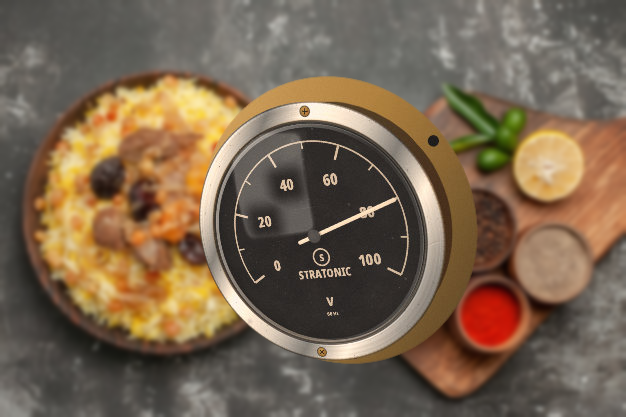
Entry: 80 V
